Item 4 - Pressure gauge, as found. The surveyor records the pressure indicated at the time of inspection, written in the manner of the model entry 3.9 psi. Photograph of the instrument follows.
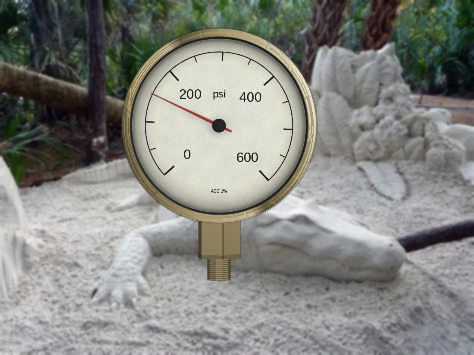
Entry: 150 psi
